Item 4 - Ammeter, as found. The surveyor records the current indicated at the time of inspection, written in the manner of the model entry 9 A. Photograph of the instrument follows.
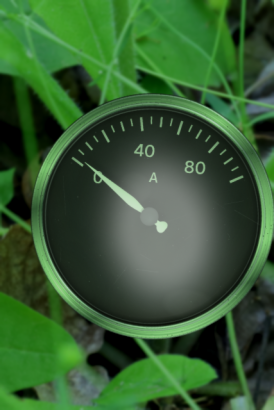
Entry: 2.5 A
